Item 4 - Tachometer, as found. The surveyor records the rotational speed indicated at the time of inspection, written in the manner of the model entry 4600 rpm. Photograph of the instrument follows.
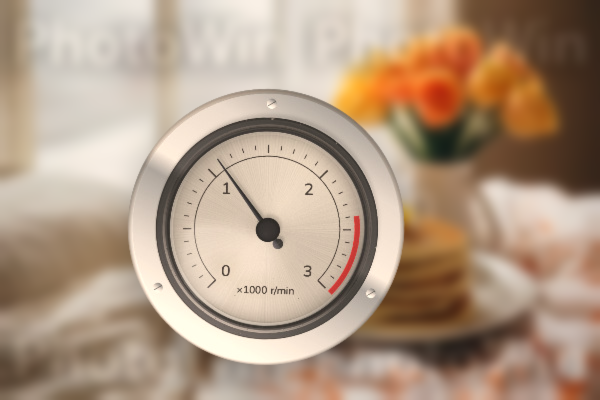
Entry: 1100 rpm
